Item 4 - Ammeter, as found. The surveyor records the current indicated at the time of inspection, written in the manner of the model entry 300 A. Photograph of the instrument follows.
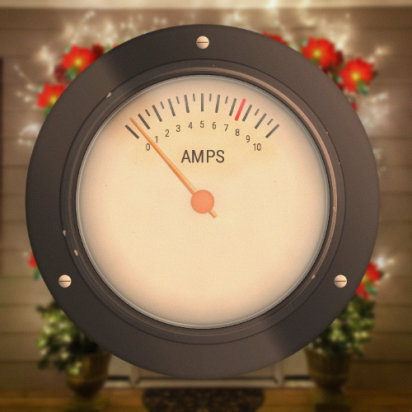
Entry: 0.5 A
